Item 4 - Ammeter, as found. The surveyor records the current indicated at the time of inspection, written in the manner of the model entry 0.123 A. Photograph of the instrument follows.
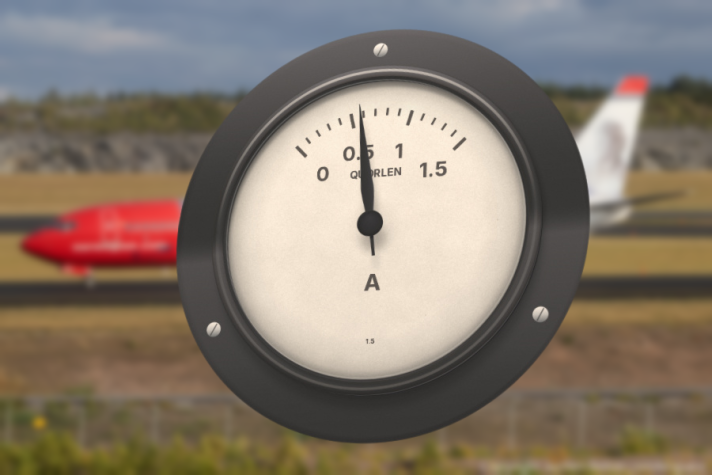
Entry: 0.6 A
